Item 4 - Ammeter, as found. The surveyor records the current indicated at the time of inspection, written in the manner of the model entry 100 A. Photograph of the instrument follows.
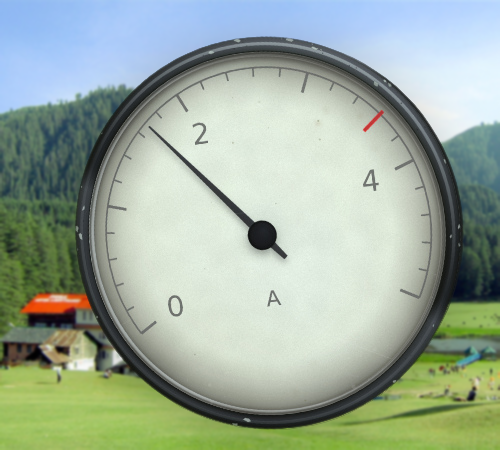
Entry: 1.7 A
